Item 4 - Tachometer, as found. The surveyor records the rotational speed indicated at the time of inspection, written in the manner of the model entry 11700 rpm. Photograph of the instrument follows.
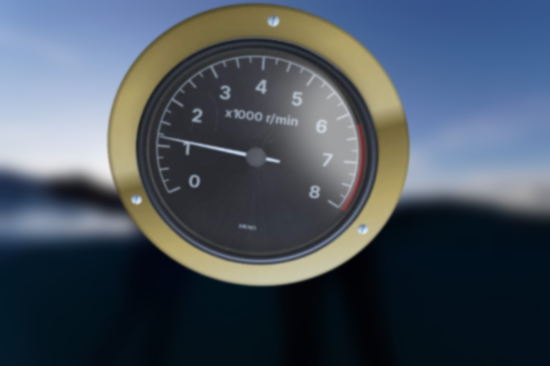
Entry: 1250 rpm
